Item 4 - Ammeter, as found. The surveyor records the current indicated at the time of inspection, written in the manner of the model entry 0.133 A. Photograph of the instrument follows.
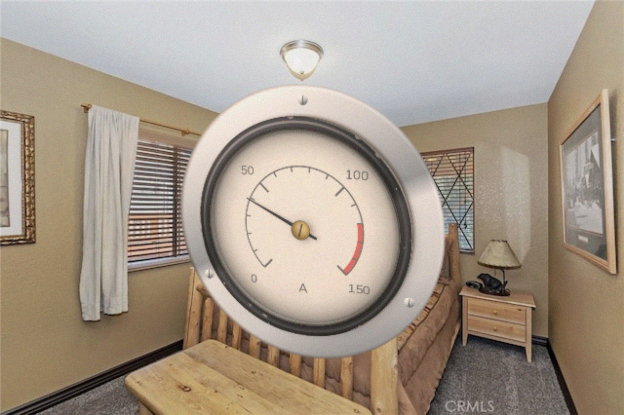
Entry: 40 A
